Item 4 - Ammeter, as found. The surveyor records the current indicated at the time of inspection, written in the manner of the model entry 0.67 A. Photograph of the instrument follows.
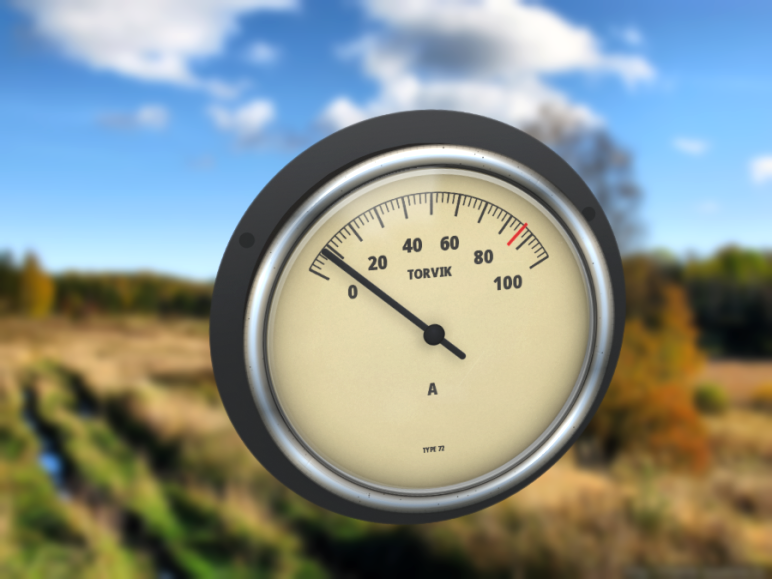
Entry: 8 A
